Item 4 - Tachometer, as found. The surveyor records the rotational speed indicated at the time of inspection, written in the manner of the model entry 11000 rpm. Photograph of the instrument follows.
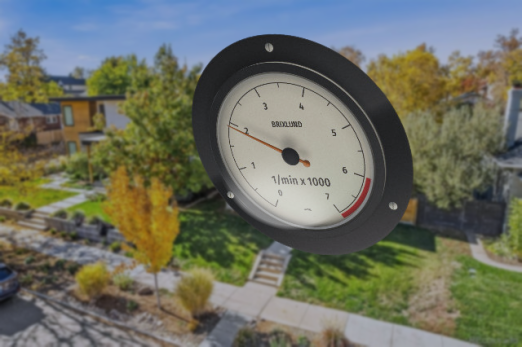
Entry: 2000 rpm
